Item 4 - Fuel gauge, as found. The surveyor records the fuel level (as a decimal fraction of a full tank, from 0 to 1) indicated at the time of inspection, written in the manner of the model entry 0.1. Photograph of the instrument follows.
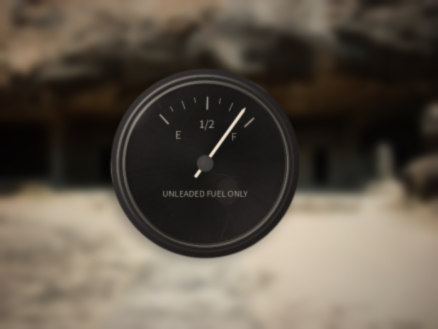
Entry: 0.875
